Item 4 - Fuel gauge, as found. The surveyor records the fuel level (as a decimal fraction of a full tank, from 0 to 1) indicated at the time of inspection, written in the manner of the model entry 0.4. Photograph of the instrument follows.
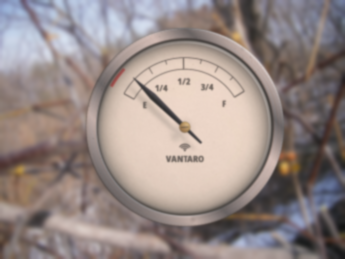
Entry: 0.125
